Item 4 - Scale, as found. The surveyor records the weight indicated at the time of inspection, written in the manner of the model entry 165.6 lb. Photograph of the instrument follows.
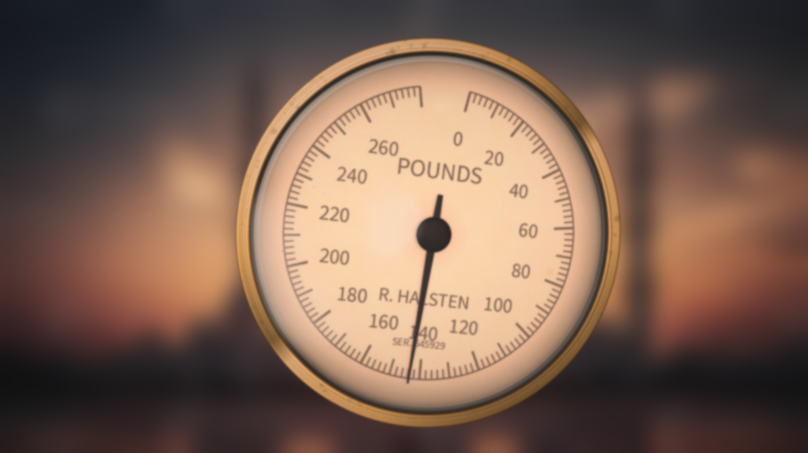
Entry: 144 lb
